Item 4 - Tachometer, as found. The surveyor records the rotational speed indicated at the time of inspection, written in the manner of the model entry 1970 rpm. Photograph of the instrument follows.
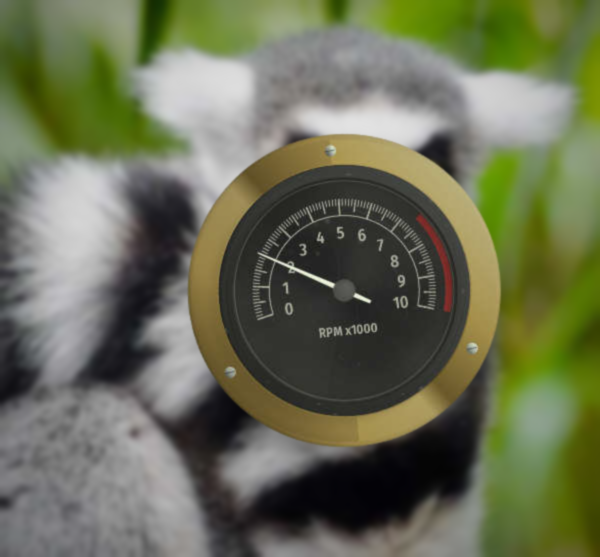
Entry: 2000 rpm
